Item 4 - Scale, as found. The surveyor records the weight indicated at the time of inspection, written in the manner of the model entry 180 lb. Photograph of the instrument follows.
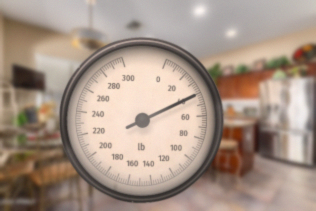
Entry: 40 lb
